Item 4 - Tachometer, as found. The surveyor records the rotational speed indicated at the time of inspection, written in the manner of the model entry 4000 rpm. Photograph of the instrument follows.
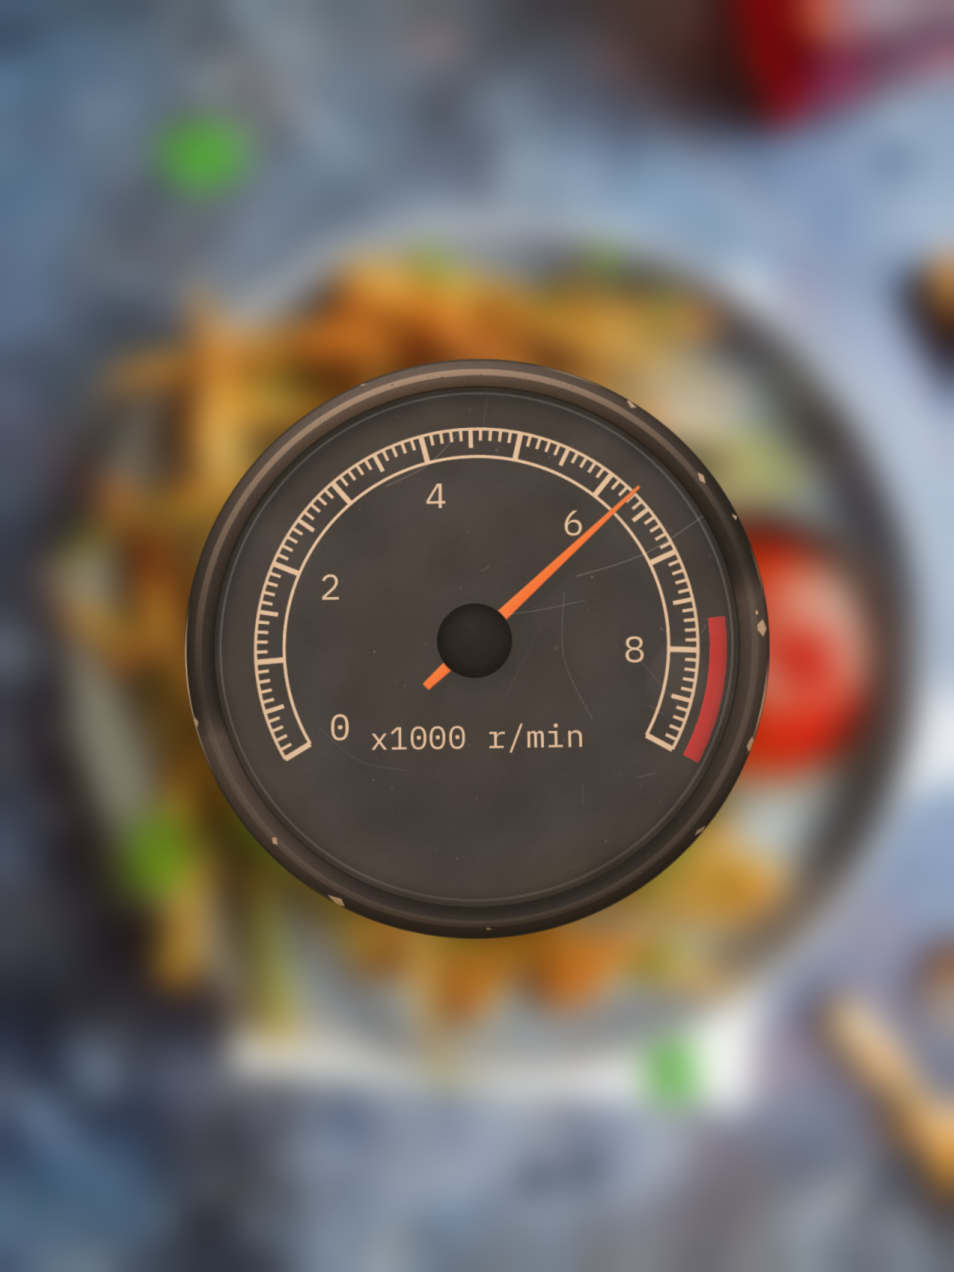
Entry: 6300 rpm
